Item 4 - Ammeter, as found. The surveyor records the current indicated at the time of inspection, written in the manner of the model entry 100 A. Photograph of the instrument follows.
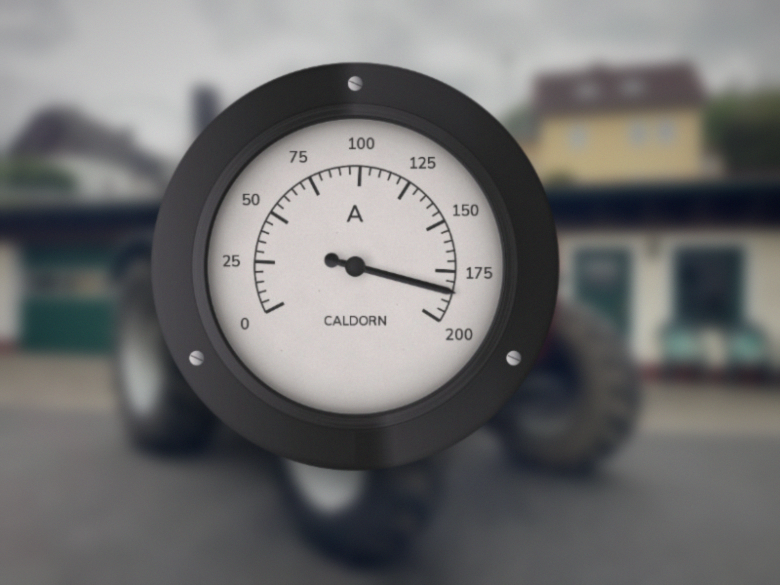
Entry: 185 A
